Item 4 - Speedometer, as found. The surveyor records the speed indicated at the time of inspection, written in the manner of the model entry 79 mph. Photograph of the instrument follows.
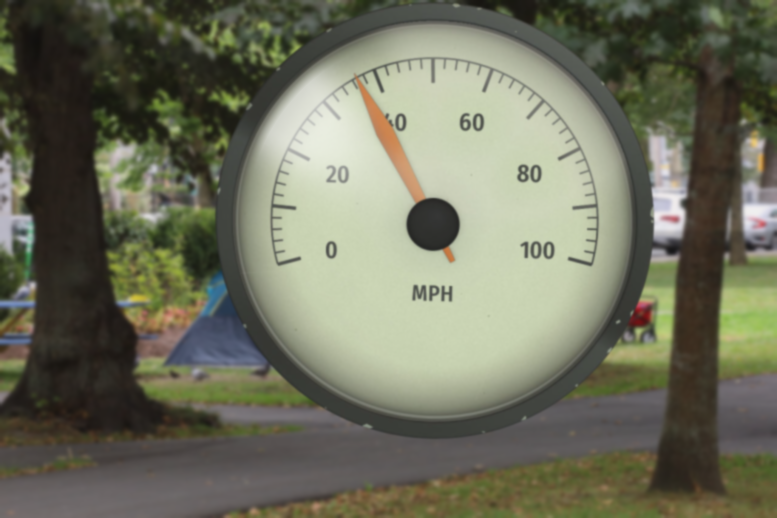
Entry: 37 mph
